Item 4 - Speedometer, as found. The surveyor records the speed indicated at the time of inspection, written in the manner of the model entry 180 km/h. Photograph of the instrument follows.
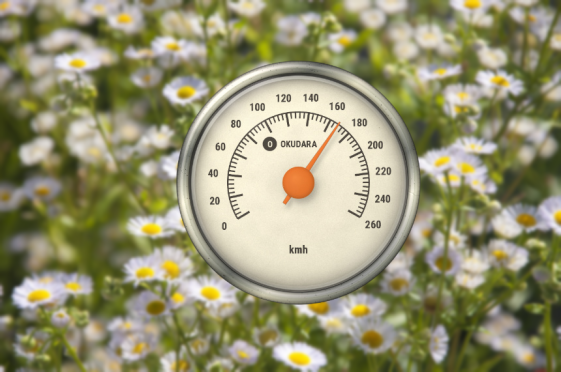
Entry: 168 km/h
